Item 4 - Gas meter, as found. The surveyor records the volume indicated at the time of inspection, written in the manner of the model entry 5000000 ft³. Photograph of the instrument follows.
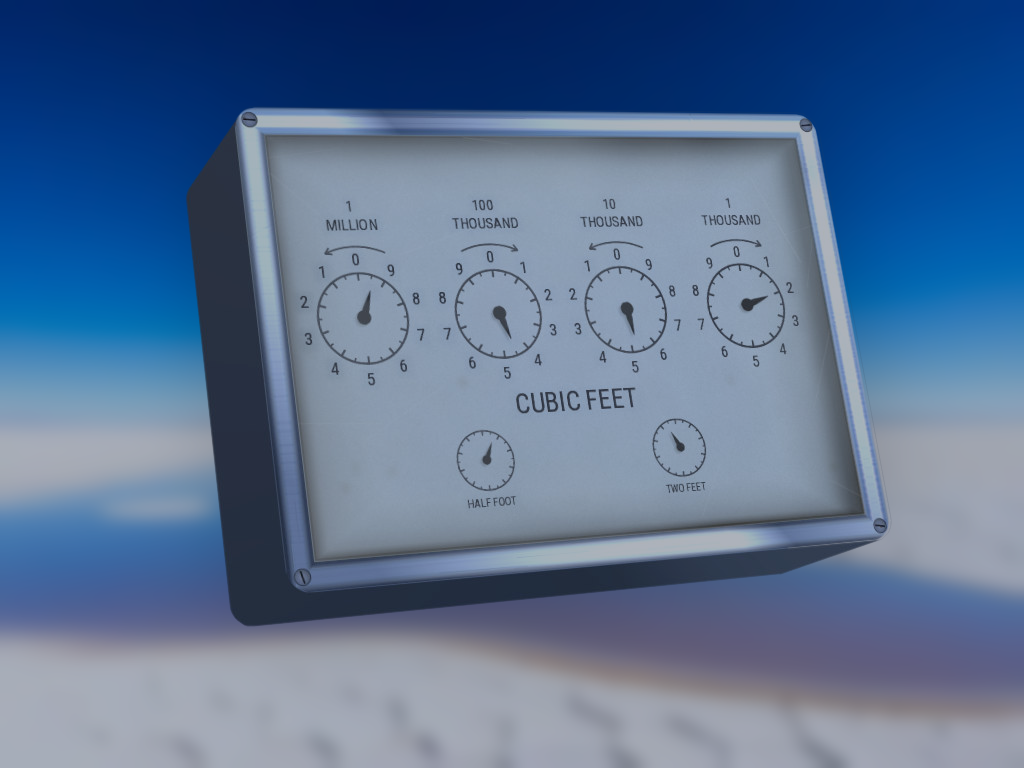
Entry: 945200 ft³
